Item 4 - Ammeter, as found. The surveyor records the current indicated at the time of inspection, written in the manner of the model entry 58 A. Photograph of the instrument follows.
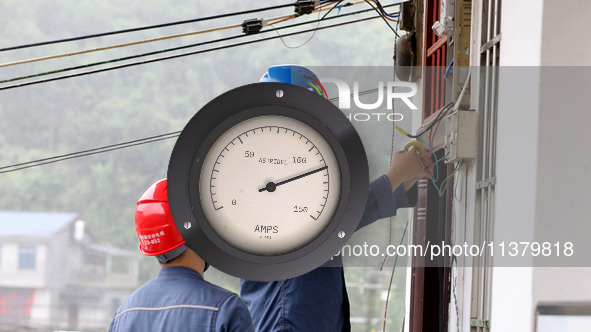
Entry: 115 A
